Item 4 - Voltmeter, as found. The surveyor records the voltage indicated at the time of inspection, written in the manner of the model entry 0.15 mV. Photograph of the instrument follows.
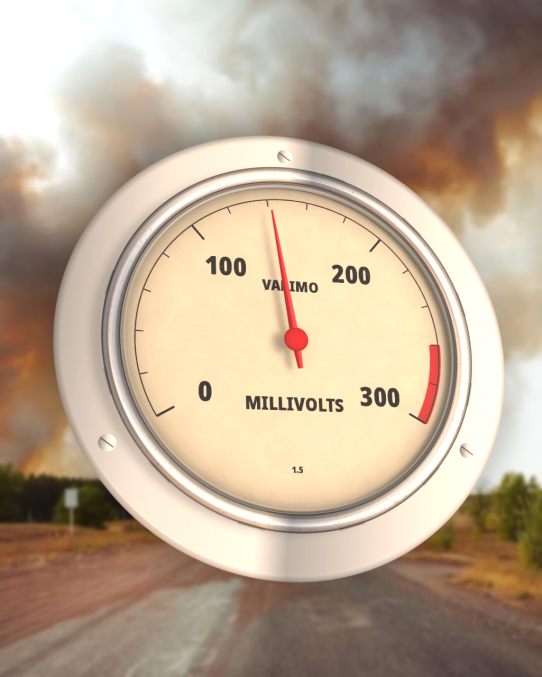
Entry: 140 mV
